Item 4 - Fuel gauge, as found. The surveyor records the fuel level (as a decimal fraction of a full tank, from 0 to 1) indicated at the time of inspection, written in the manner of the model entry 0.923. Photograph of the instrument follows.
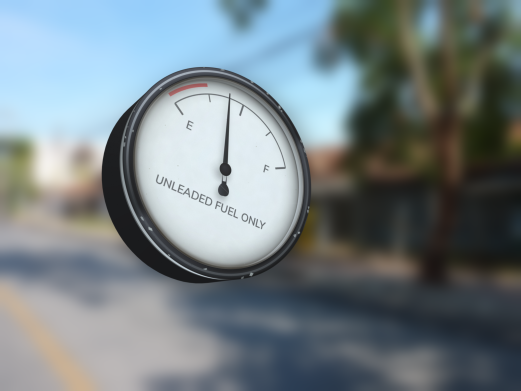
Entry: 0.375
